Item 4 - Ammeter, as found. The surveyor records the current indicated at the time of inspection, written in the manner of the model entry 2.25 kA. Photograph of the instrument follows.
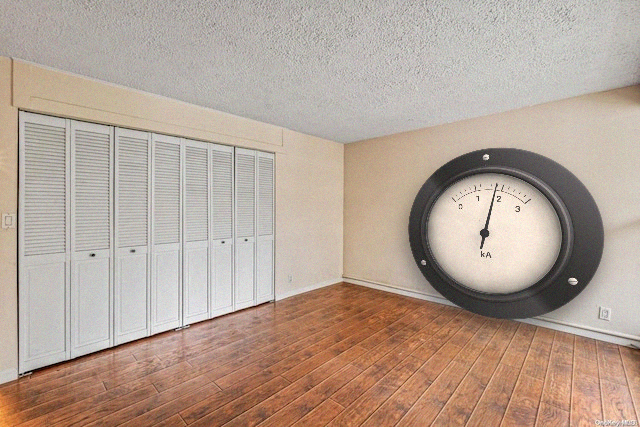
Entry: 1.8 kA
